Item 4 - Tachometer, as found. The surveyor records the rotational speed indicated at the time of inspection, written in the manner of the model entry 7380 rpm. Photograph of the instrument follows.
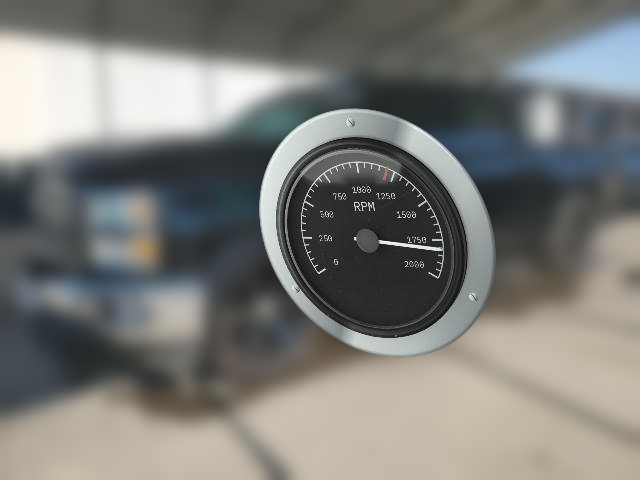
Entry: 1800 rpm
